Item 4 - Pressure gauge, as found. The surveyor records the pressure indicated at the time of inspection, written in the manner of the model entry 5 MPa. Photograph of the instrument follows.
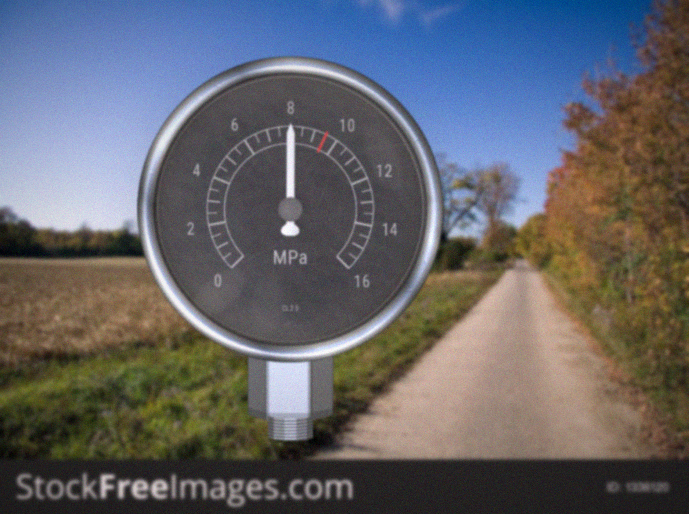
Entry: 8 MPa
